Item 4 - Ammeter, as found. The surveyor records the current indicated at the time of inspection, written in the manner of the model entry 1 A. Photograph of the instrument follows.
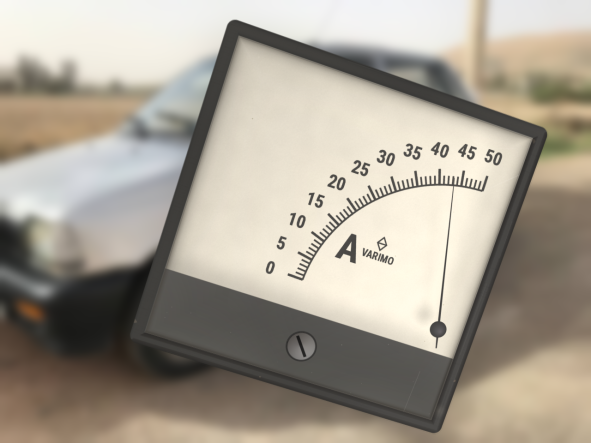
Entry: 43 A
